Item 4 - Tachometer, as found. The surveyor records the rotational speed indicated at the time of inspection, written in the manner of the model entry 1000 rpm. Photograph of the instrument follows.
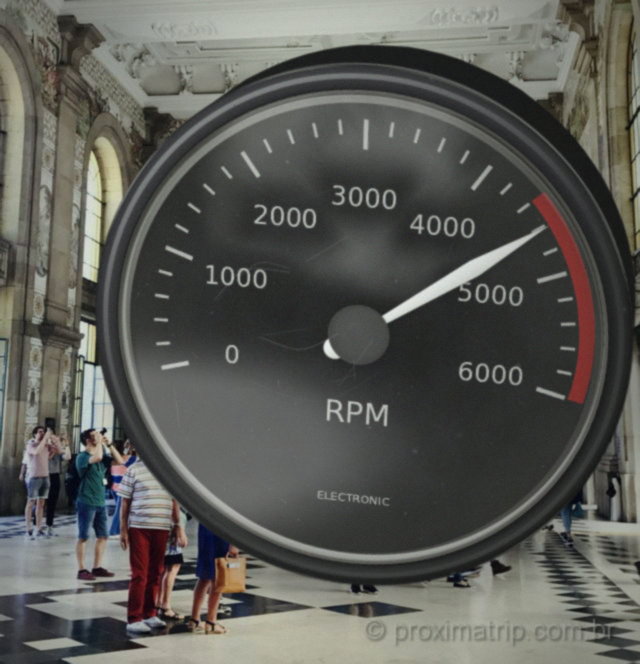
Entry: 4600 rpm
